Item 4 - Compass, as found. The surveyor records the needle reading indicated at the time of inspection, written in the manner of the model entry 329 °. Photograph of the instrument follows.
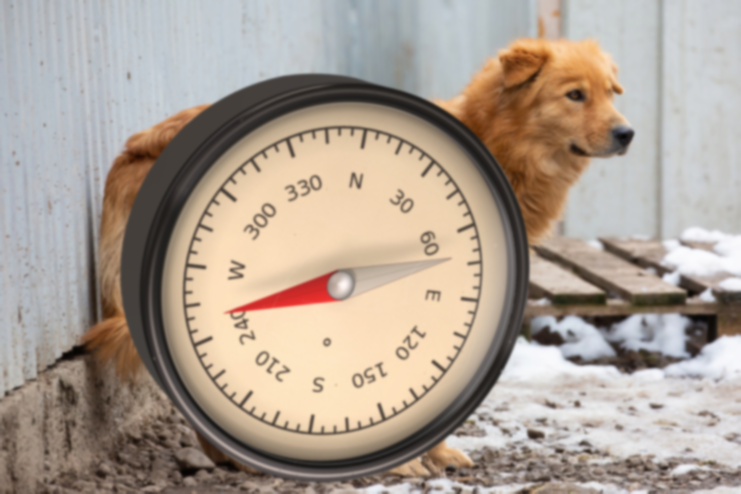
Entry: 250 °
